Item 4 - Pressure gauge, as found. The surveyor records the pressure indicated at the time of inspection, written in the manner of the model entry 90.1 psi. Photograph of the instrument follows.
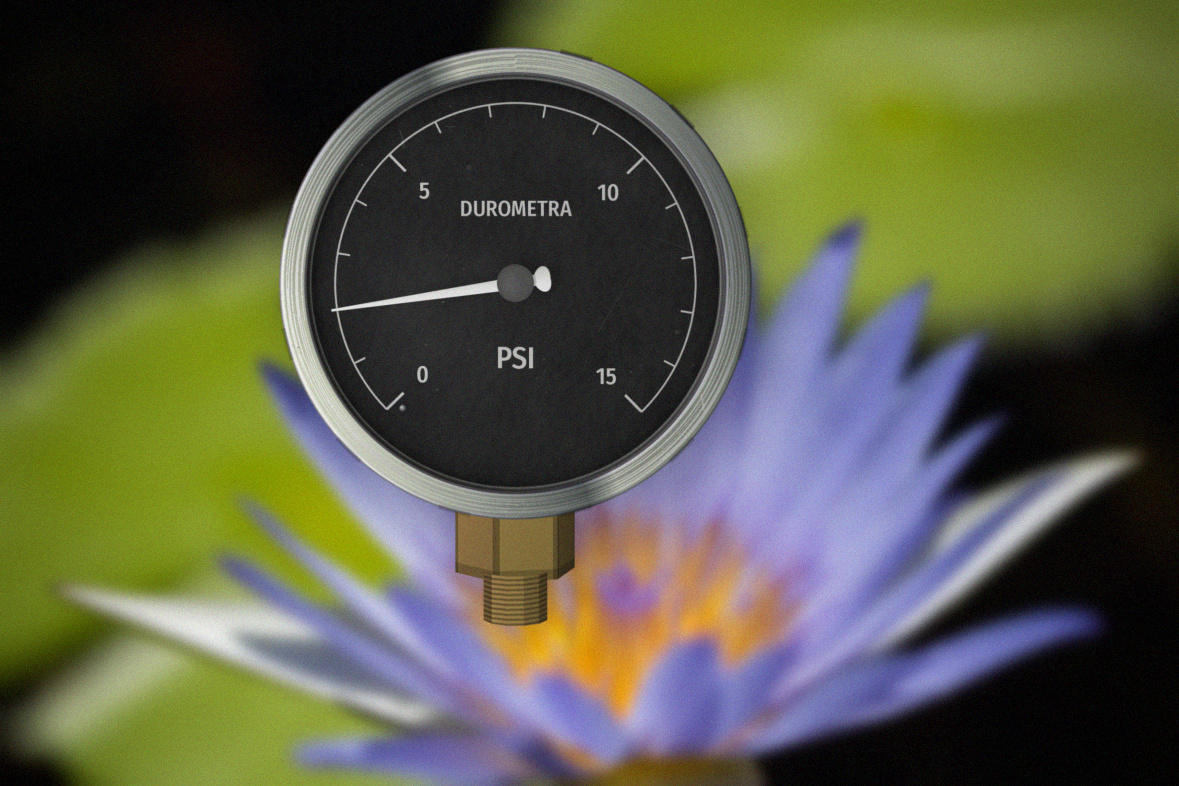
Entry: 2 psi
